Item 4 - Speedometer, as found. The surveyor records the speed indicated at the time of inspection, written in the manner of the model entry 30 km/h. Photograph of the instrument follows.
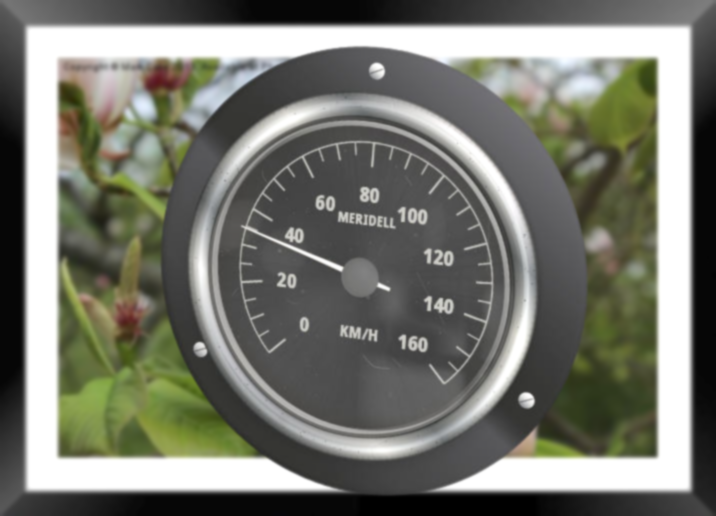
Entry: 35 km/h
